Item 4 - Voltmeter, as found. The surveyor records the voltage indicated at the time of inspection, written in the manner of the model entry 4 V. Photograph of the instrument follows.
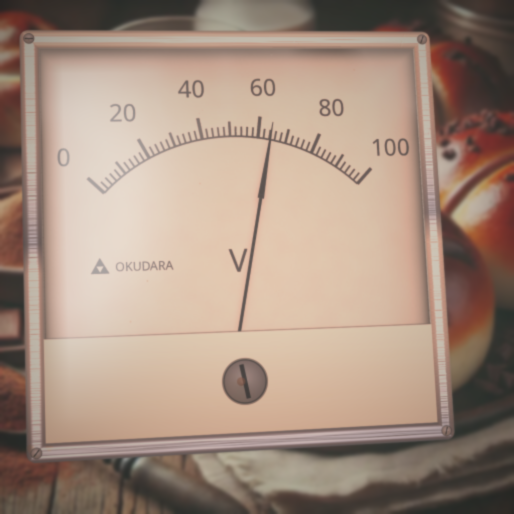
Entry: 64 V
